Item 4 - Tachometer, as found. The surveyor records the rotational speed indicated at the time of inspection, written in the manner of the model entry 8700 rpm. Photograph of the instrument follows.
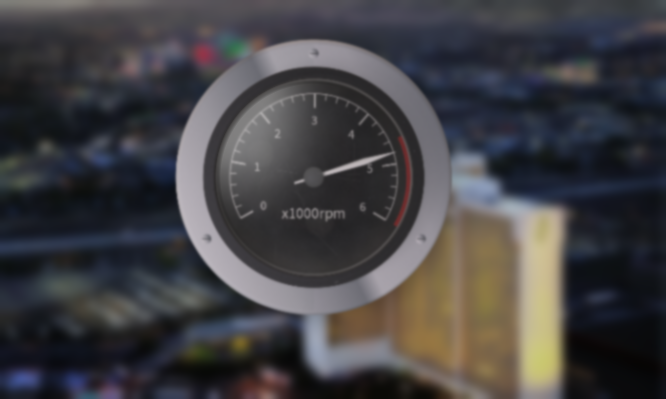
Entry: 4800 rpm
